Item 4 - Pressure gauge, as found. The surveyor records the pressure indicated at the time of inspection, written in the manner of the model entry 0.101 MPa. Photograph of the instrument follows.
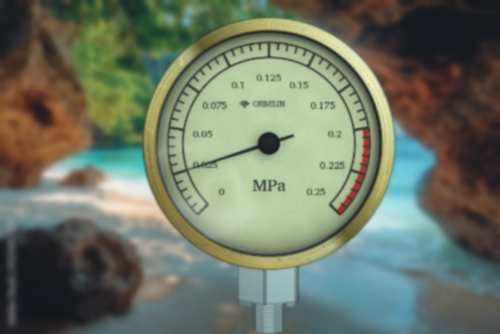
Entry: 0.025 MPa
